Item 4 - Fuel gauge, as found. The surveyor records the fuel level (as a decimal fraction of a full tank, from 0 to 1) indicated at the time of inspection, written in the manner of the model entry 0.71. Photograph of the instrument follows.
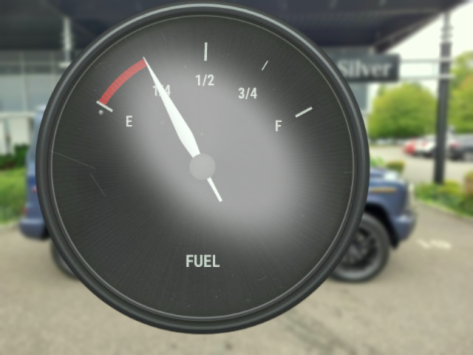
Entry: 0.25
